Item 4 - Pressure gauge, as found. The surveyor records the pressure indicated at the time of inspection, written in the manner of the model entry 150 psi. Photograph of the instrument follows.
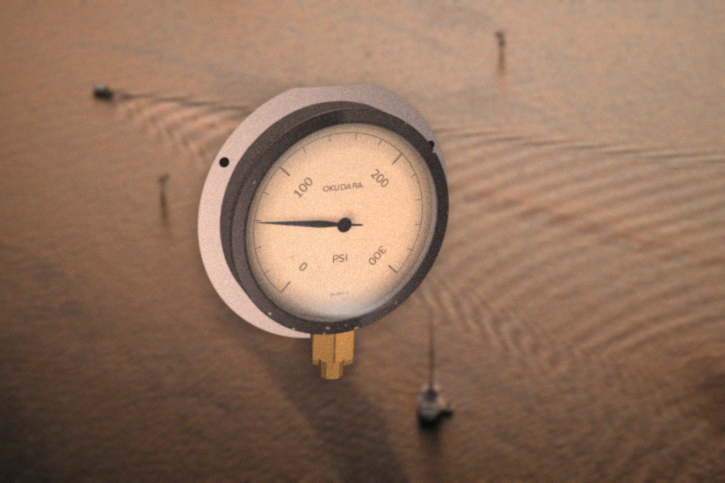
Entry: 60 psi
